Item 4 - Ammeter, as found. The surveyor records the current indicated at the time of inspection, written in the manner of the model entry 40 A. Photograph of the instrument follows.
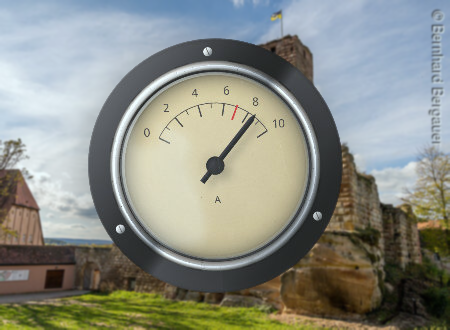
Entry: 8.5 A
